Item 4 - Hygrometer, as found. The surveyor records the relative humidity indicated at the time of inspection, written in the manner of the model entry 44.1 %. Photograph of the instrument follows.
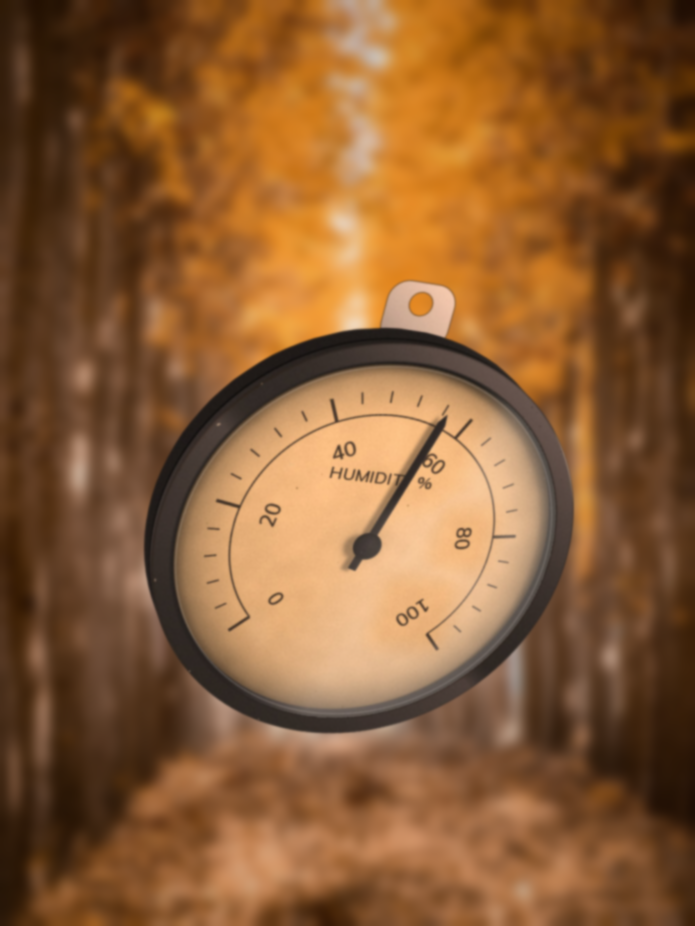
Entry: 56 %
